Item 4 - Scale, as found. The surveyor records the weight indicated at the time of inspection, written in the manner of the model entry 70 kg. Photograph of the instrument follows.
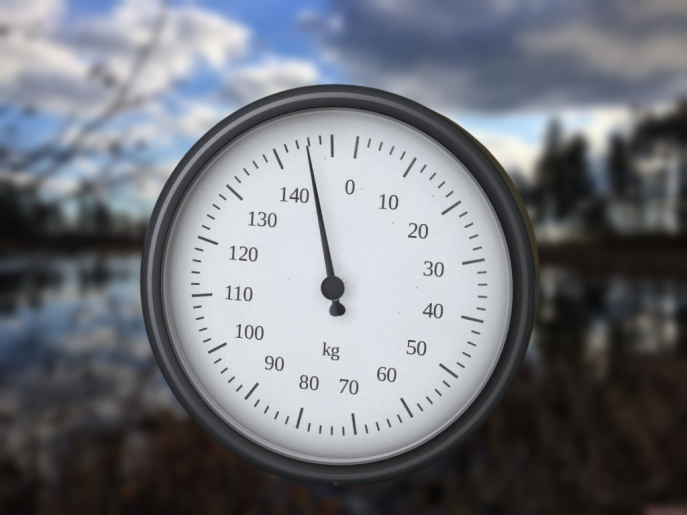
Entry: 146 kg
